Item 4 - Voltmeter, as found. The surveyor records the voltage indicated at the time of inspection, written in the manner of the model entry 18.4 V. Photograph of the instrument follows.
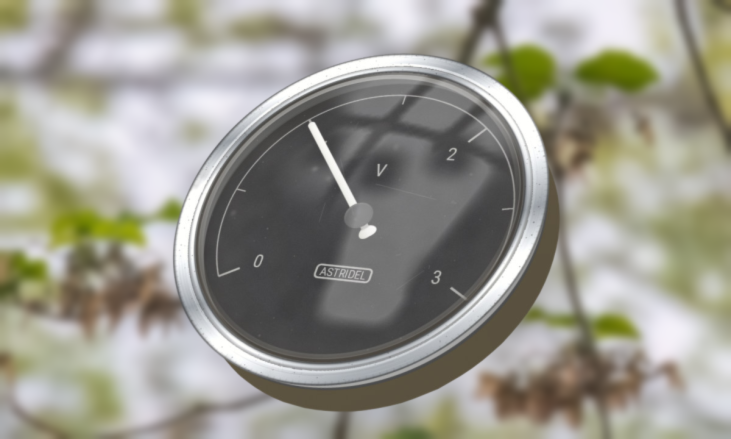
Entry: 1 V
